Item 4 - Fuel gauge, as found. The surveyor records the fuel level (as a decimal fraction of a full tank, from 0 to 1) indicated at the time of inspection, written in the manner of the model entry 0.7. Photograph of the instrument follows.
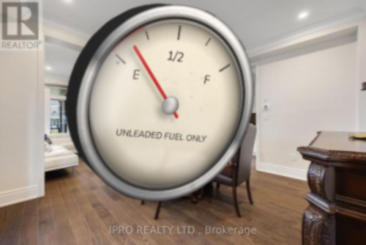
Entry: 0.125
